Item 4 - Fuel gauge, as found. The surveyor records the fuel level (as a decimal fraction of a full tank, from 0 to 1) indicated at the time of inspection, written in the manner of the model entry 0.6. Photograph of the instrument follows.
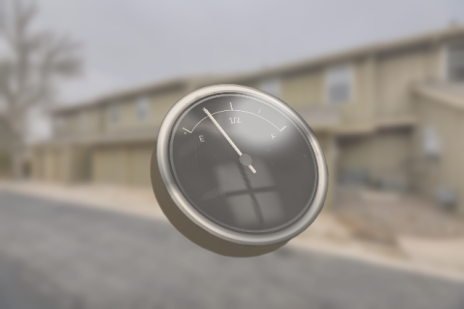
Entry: 0.25
